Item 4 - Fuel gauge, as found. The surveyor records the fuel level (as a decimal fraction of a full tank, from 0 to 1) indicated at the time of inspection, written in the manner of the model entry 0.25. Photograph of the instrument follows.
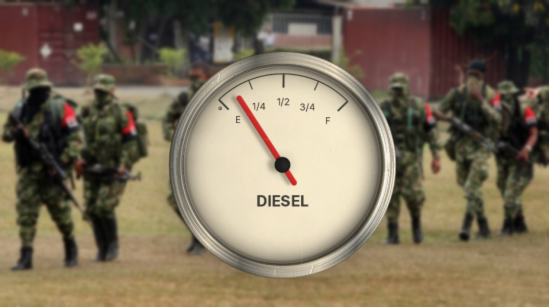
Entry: 0.125
